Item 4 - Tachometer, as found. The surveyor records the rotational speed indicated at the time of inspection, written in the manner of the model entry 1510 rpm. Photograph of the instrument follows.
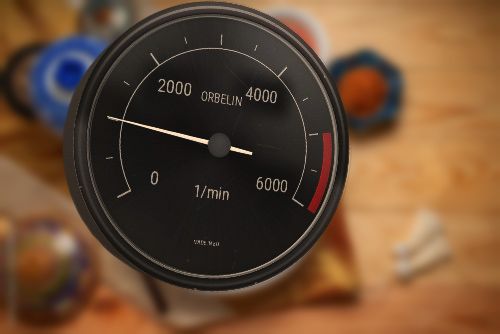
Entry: 1000 rpm
